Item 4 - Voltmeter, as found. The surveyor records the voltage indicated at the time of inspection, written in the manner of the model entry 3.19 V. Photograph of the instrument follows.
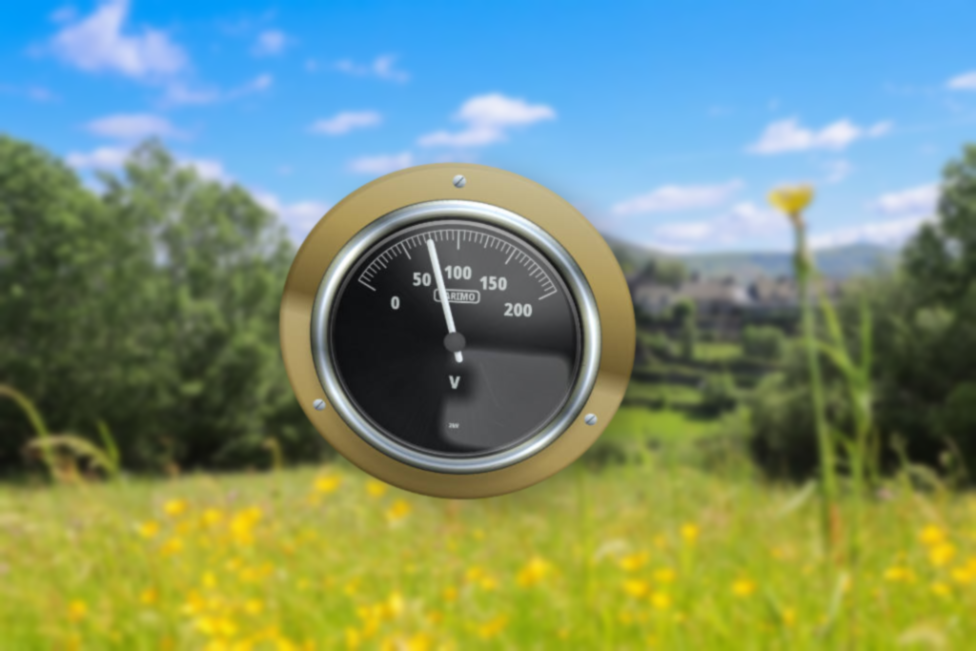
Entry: 75 V
